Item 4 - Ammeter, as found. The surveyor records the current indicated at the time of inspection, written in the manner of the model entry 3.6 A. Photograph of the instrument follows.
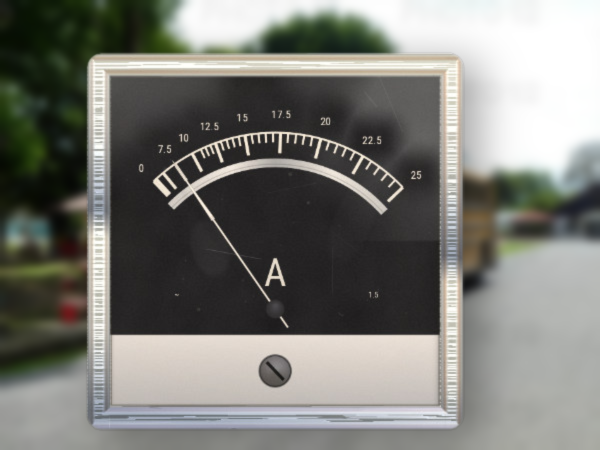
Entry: 7.5 A
